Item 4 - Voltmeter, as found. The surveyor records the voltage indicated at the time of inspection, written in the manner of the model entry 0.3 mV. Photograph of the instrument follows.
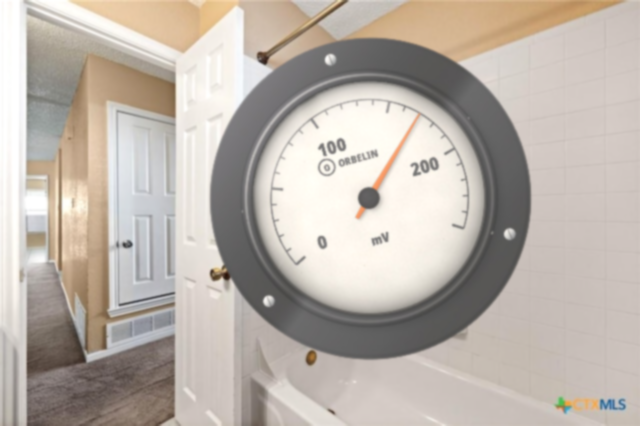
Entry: 170 mV
